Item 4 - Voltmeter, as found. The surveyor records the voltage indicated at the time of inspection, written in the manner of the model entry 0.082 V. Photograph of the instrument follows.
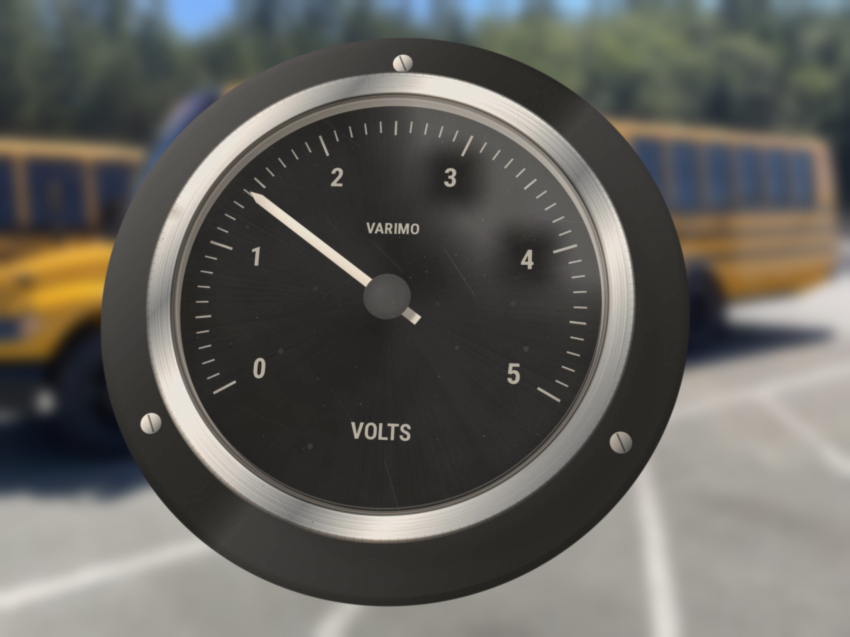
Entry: 1.4 V
